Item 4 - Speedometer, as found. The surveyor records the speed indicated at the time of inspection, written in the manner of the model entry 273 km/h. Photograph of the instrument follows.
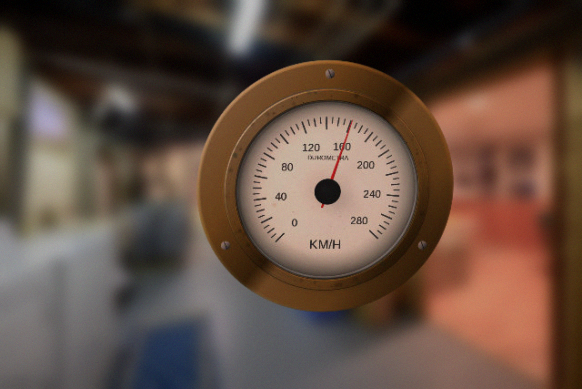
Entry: 160 km/h
